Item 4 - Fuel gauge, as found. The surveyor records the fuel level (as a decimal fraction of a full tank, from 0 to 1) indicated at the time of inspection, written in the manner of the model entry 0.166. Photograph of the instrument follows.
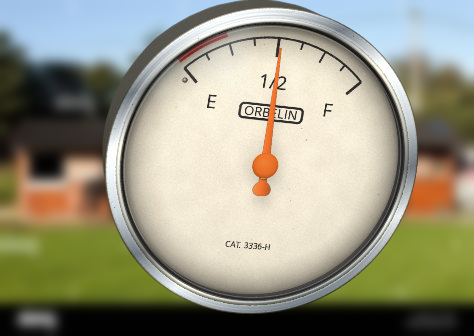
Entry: 0.5
